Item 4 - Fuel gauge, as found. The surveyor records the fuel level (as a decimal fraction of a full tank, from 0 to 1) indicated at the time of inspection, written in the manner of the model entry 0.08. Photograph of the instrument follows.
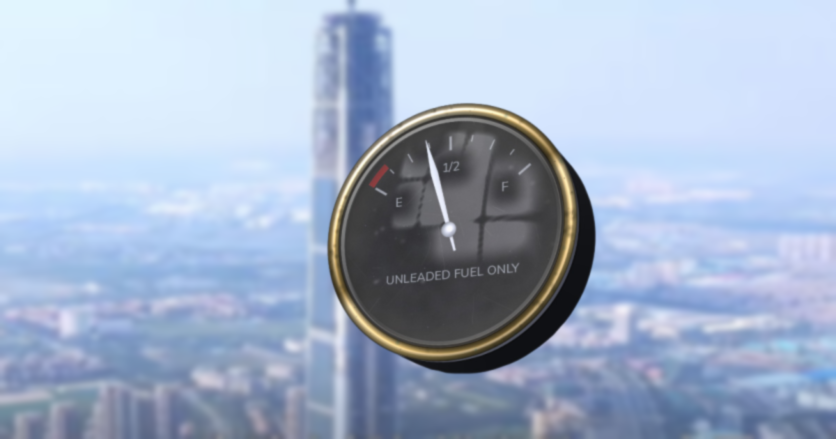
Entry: 0.375
